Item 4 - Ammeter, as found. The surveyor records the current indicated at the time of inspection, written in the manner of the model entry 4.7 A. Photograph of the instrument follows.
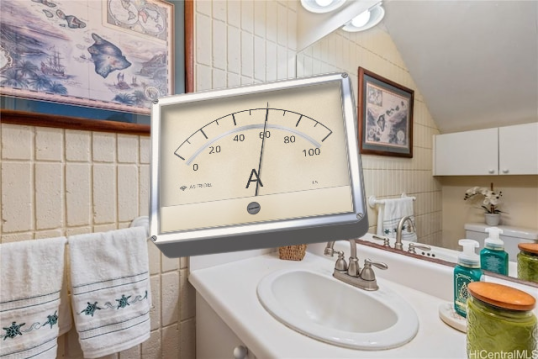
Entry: 60 A
